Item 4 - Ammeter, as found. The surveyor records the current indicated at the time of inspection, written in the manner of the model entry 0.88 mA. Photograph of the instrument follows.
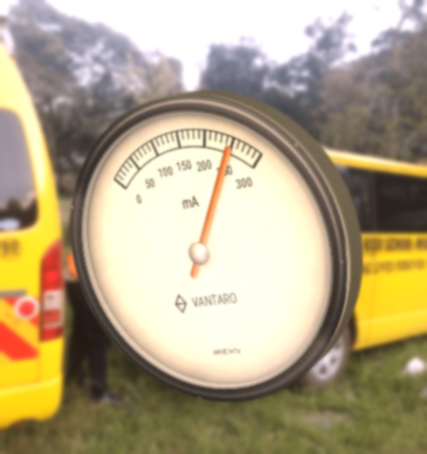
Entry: 250 mA
